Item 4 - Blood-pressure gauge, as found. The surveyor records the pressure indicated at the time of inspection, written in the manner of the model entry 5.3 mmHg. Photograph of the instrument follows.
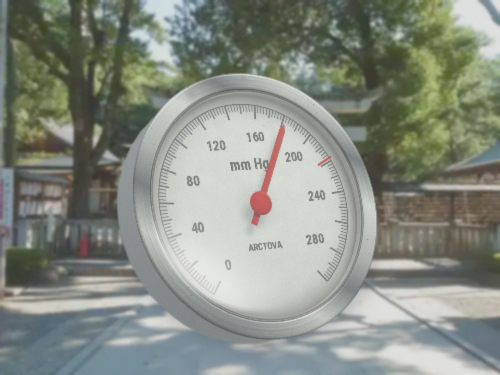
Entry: 180 mmHg
